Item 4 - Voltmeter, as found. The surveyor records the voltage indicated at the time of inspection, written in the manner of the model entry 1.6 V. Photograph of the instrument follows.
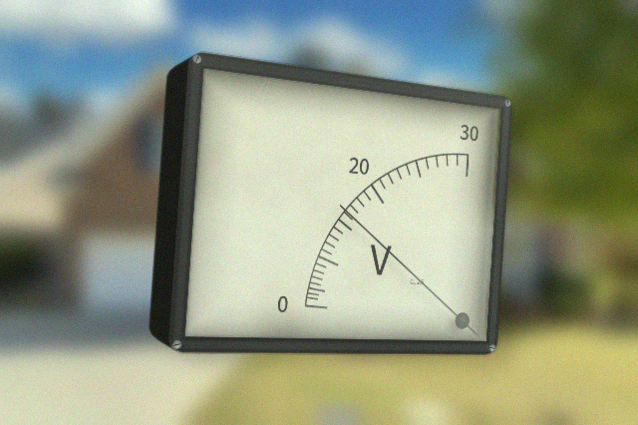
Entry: 16 V
